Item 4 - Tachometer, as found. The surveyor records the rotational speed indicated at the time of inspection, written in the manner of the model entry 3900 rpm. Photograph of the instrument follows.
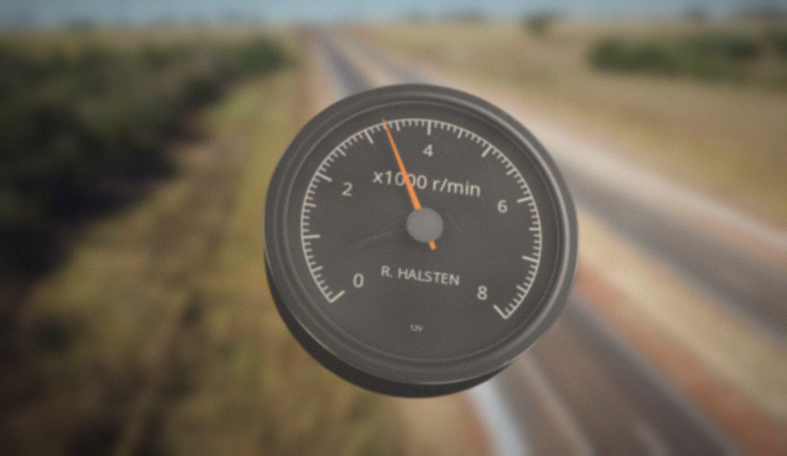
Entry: 3300 rpm
